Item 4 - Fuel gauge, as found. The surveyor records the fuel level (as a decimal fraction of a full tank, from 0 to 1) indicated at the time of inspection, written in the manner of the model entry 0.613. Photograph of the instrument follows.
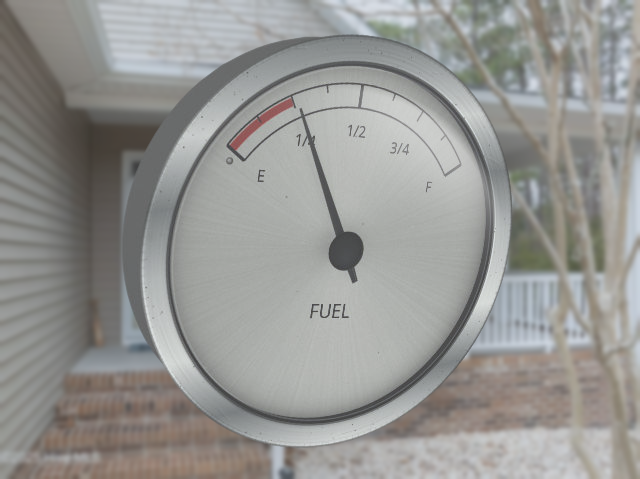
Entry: 0.25
